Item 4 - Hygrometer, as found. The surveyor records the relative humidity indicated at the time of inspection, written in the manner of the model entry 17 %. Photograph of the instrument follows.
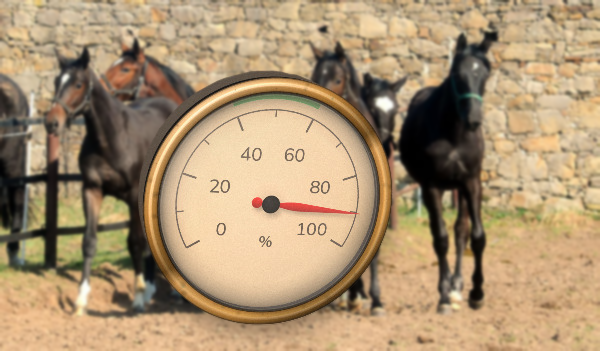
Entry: 90 %
